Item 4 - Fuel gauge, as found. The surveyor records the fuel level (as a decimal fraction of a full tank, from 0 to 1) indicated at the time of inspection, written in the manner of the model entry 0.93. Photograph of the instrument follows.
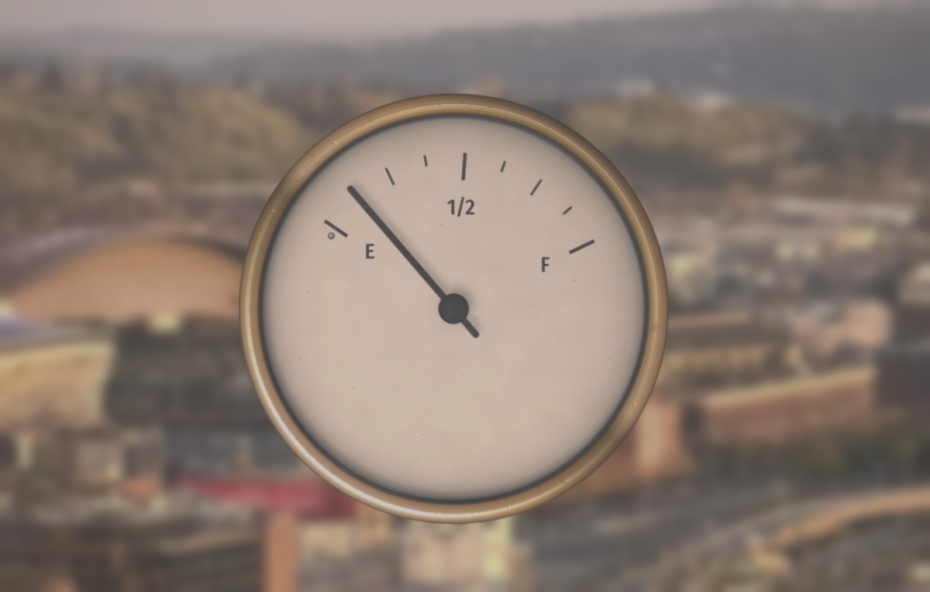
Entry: 0.125
